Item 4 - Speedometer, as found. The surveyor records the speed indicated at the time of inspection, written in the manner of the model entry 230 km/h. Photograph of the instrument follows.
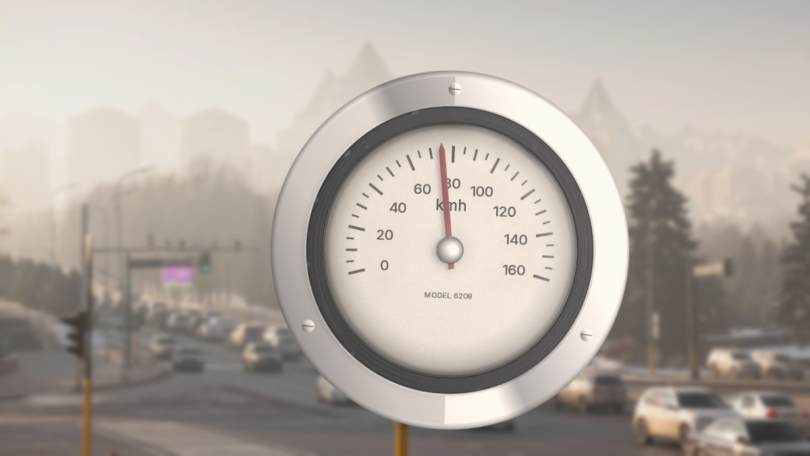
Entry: 75 km/h
